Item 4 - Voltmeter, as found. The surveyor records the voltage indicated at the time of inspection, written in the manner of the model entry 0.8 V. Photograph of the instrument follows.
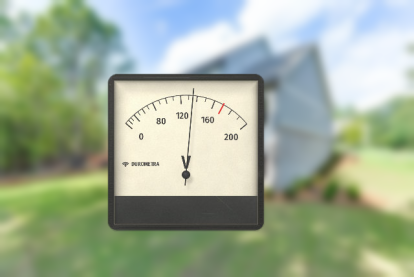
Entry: 135 V
